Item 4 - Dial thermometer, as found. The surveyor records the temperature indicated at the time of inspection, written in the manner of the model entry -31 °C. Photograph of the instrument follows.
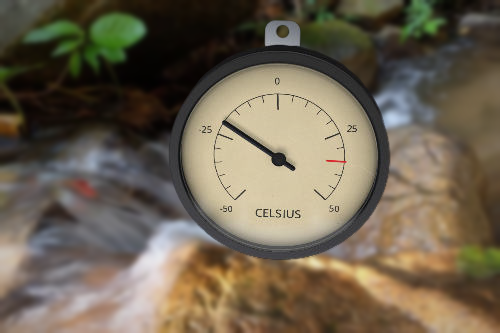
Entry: -20 °C
